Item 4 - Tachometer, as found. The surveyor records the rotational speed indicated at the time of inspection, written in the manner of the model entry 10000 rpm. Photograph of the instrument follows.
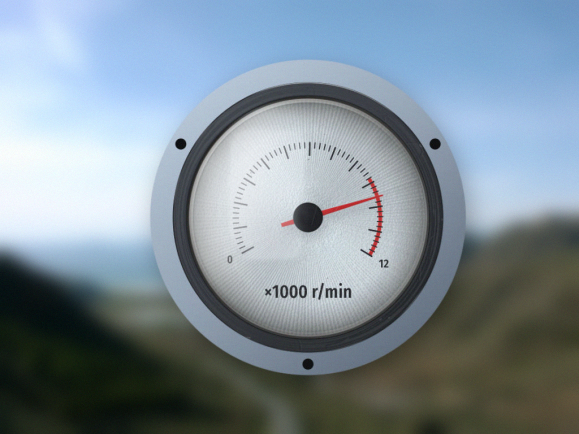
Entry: 9600 rpm
